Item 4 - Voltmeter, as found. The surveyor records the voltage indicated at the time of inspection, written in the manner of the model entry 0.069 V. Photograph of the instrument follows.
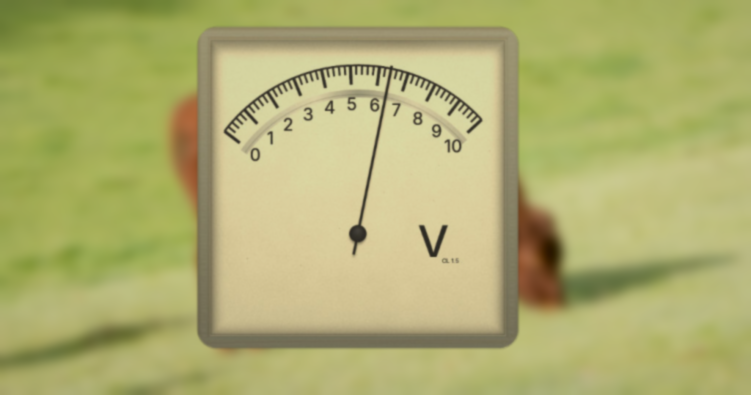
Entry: 6.4 V
